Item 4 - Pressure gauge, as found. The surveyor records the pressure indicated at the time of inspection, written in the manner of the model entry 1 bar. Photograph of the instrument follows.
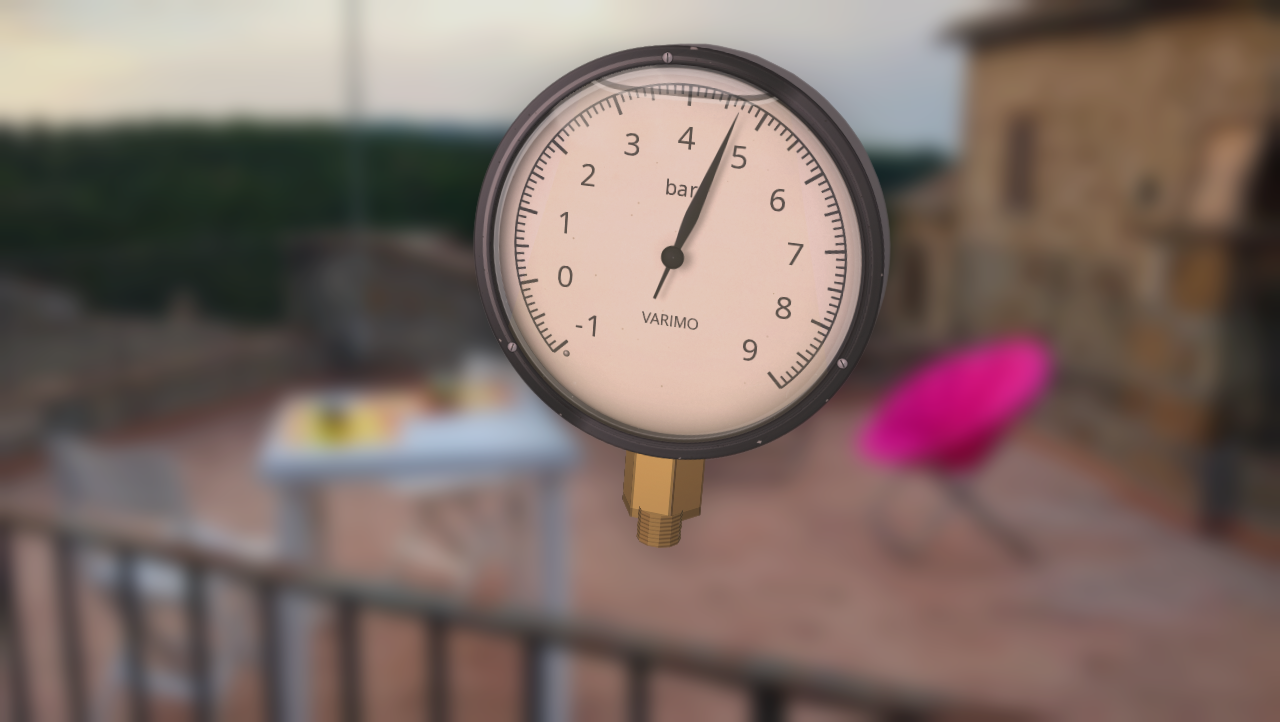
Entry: 4.7 bar
